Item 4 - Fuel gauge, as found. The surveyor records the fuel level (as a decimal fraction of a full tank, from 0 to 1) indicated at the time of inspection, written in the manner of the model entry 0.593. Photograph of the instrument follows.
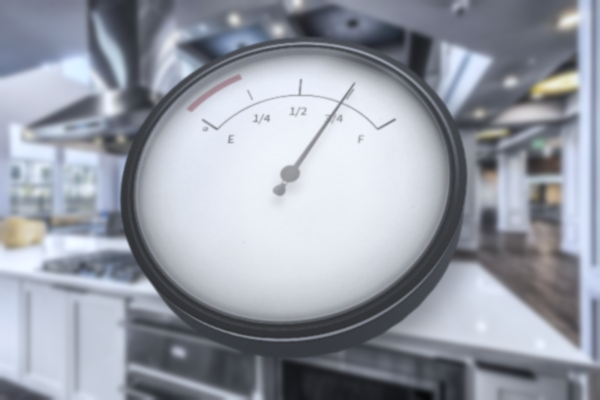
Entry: 0.75
